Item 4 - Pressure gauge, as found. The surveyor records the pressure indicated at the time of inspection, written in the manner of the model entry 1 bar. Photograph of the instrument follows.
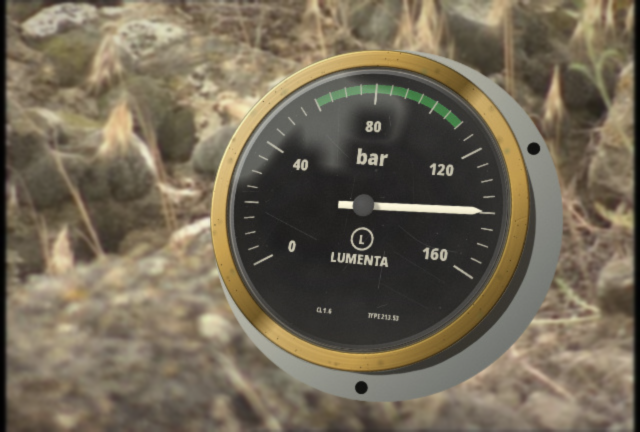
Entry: 140 bar
